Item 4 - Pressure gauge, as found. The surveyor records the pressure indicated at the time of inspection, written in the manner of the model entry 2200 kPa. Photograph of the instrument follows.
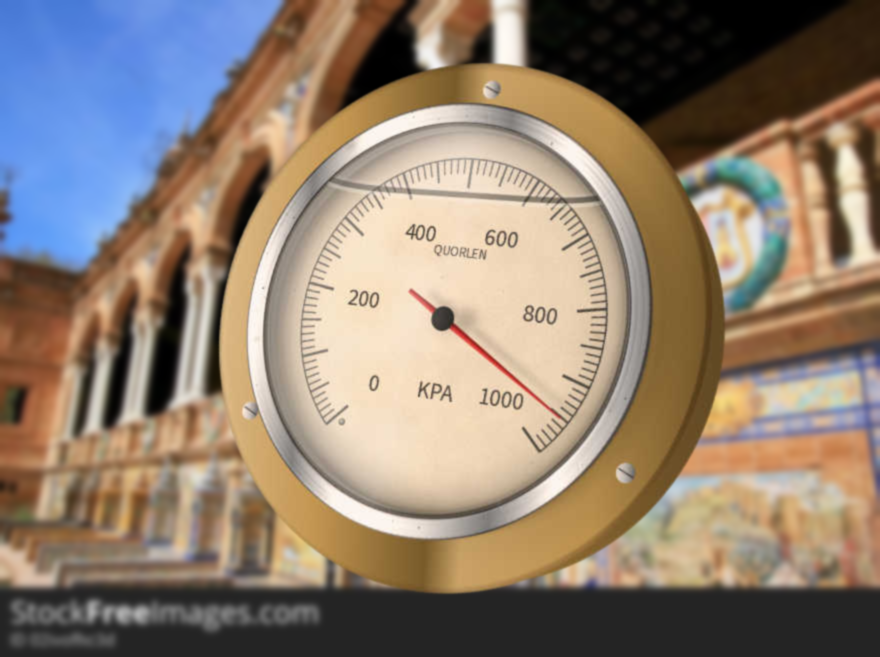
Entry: 950 kPa
